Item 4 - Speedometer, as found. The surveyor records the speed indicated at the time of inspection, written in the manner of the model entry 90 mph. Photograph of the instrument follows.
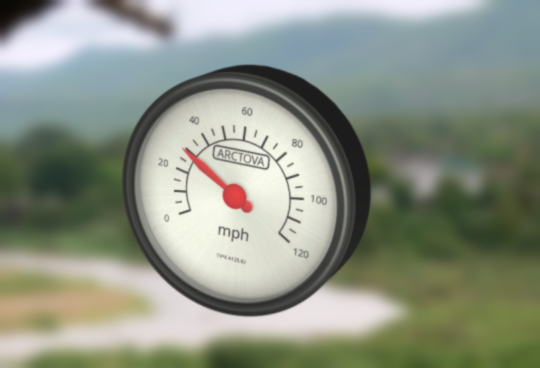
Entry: 30 mph
